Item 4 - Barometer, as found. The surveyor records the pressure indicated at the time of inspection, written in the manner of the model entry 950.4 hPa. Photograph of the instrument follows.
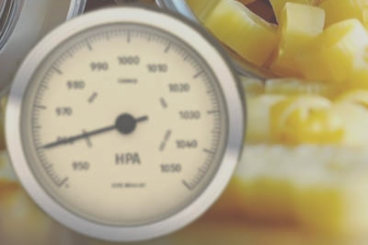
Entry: 960 hPa
